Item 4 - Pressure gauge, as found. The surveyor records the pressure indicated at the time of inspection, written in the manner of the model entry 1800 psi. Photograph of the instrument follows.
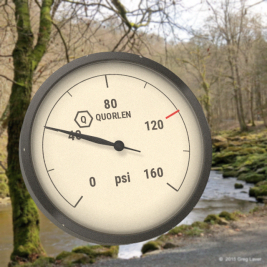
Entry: 40 psi
